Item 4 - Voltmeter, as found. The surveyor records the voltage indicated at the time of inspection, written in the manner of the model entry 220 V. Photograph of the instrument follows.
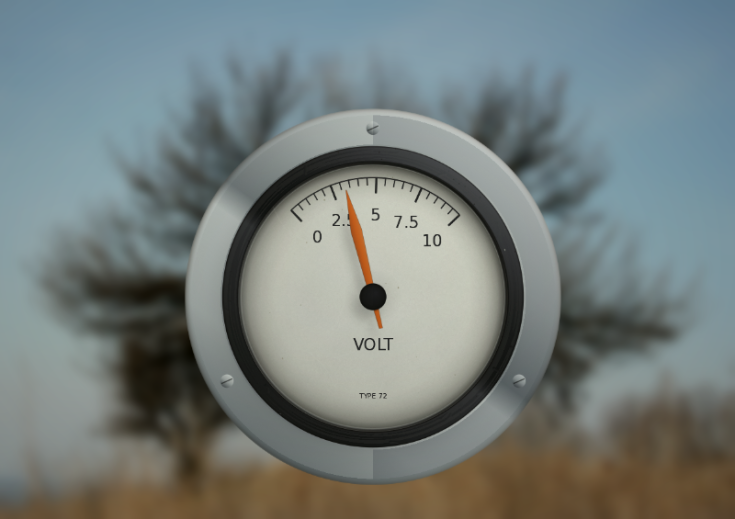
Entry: 3.25 V
